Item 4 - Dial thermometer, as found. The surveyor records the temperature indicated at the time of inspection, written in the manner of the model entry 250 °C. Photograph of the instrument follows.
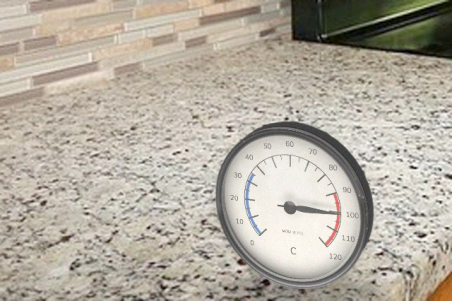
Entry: 100 °C
